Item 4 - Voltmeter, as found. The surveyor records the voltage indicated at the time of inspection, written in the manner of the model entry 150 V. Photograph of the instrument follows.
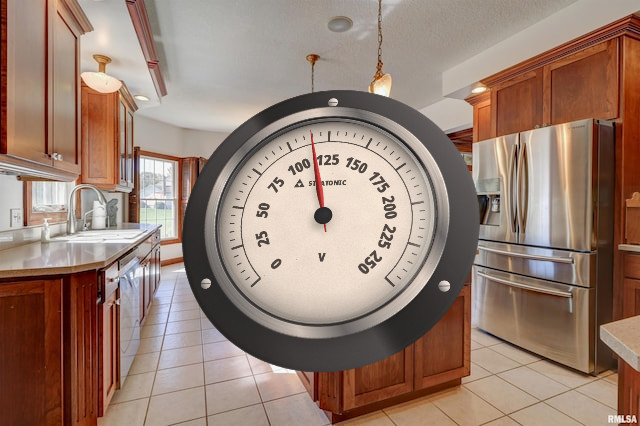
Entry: 115 V
